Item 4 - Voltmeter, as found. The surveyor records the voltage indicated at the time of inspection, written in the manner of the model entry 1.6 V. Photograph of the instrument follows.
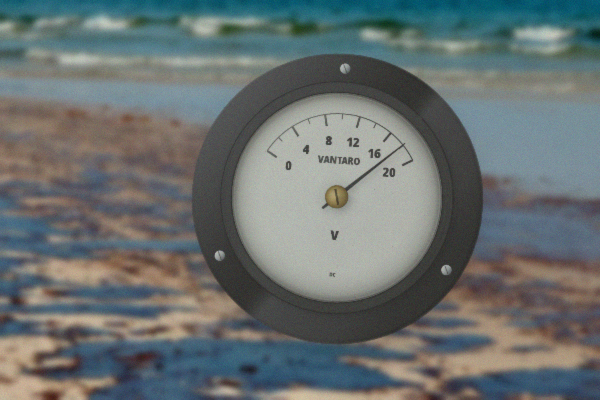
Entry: 18 V
